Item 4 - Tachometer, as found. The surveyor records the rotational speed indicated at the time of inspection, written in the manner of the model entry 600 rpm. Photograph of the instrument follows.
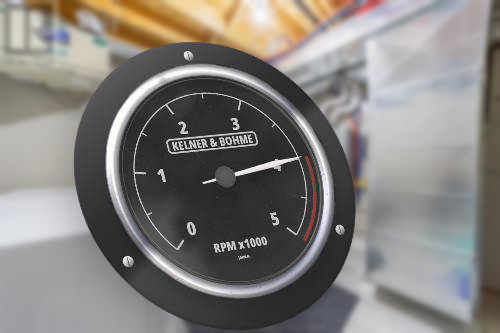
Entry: 4000 rpm
